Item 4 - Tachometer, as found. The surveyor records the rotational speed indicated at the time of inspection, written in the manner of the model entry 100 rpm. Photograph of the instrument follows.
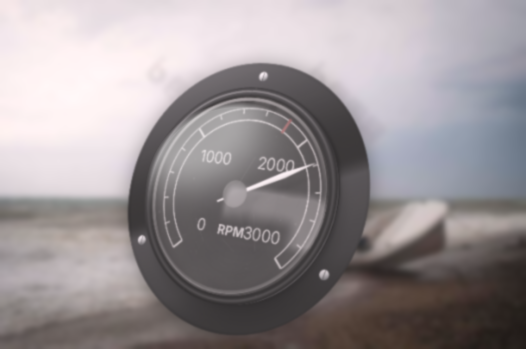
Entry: 2200 rpm
